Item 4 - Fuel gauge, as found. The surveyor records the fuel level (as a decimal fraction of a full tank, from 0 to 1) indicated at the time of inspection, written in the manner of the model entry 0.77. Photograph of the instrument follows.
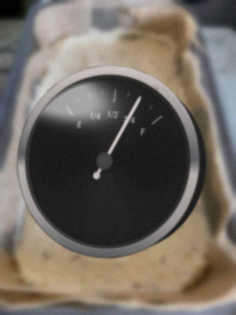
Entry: 0.75
